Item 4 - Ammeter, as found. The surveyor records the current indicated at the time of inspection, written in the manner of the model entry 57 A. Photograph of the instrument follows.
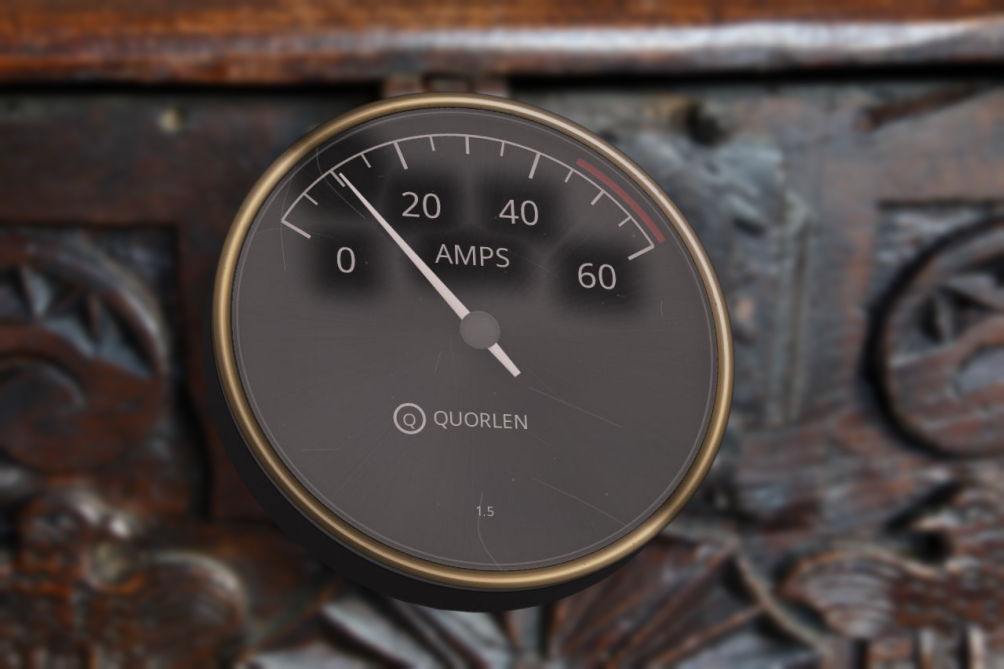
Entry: 10 A
